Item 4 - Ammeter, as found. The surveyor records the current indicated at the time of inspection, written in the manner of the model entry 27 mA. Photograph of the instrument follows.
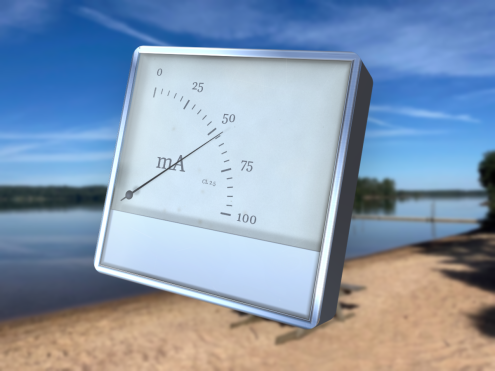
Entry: 55 mA
